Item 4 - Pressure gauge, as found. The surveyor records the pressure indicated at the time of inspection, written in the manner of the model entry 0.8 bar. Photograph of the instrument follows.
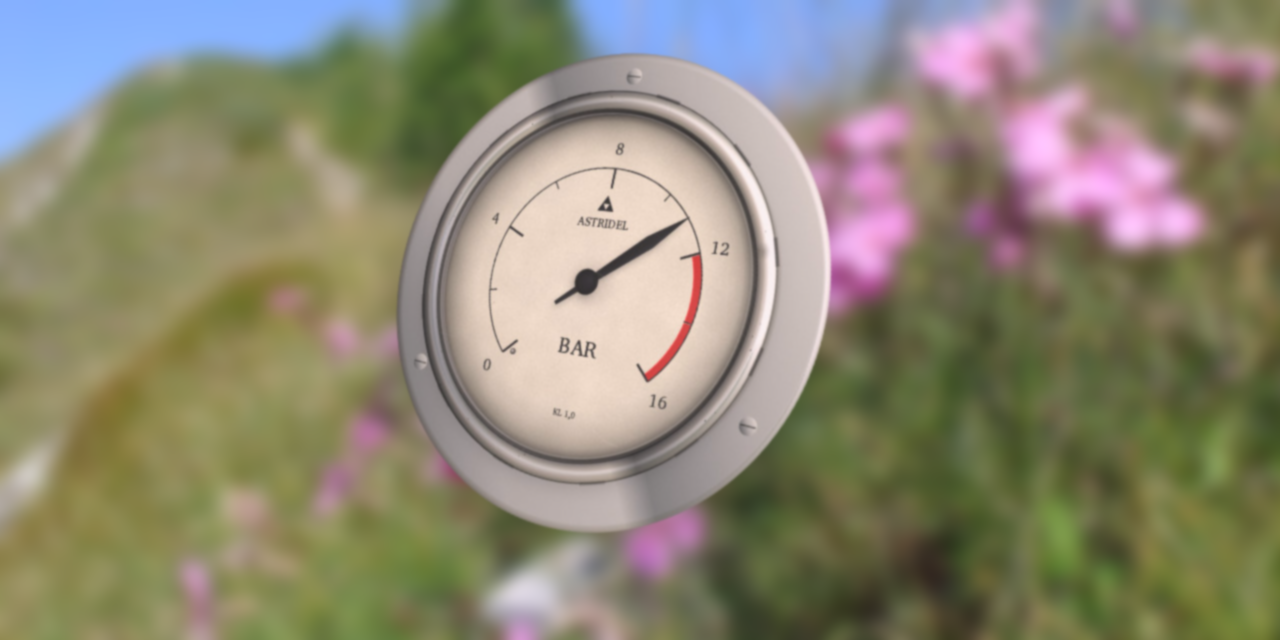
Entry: 11 bar
